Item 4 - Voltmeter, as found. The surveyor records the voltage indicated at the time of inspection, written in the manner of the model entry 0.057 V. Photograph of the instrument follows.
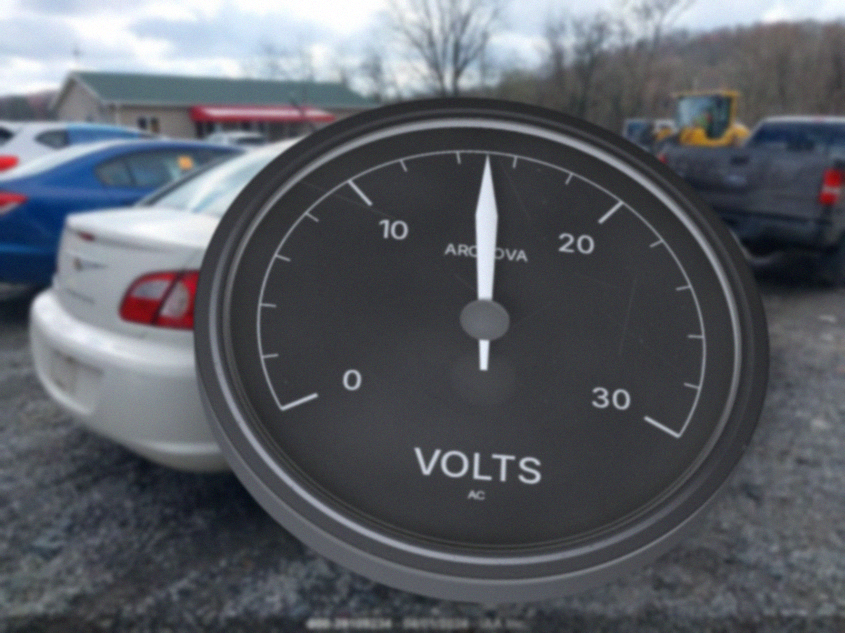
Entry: 15 V
